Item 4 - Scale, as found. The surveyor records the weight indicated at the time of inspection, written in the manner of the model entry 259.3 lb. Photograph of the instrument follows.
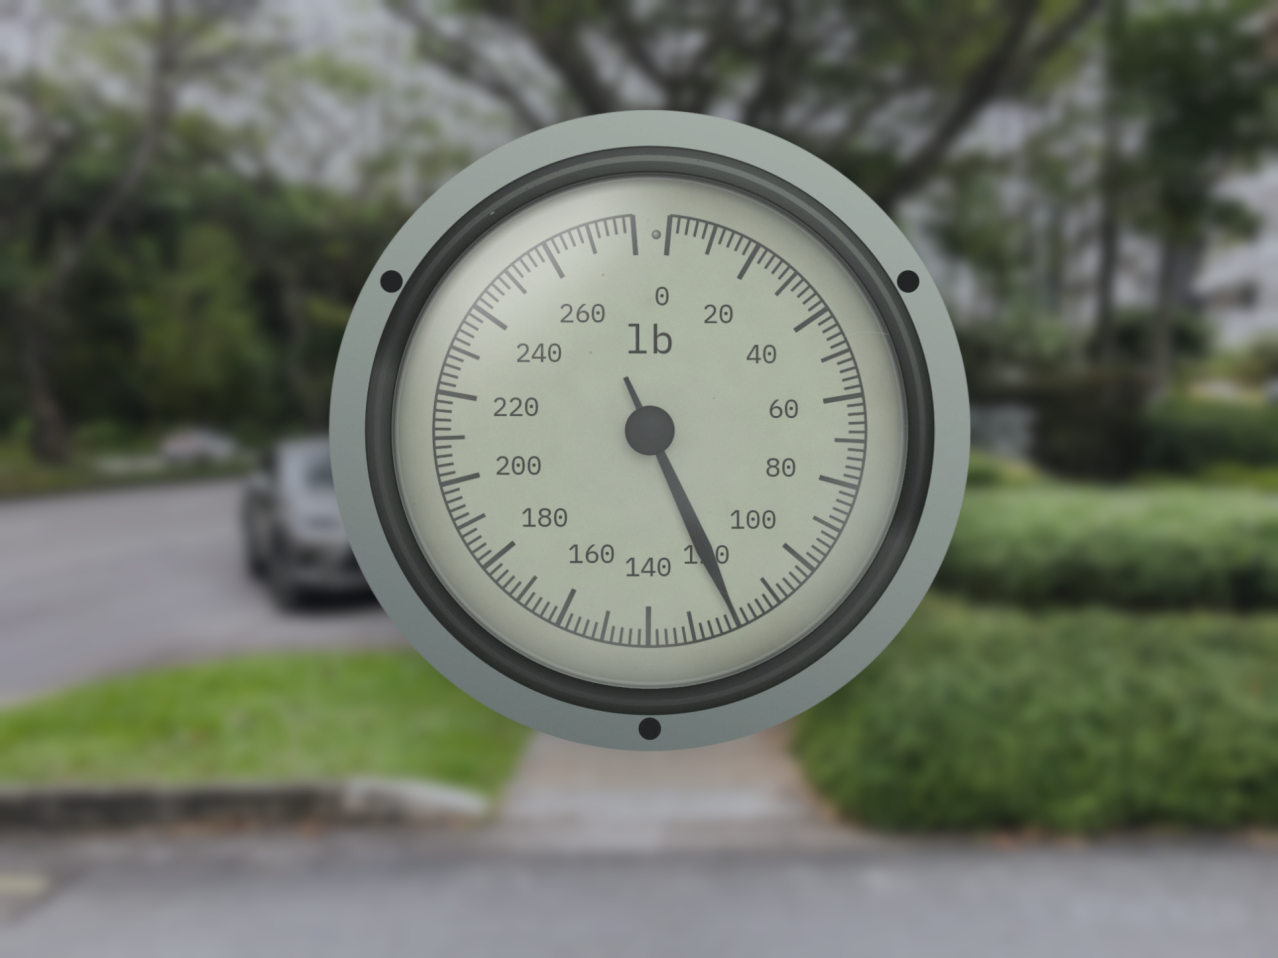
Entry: 120 lb
